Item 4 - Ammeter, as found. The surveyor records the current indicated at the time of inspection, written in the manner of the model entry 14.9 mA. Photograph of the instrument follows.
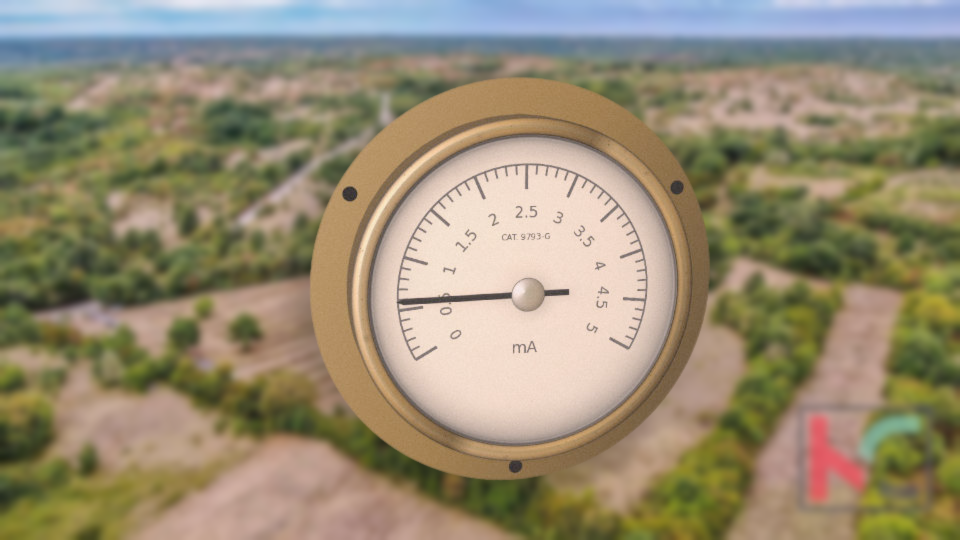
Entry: 0.6 mA
